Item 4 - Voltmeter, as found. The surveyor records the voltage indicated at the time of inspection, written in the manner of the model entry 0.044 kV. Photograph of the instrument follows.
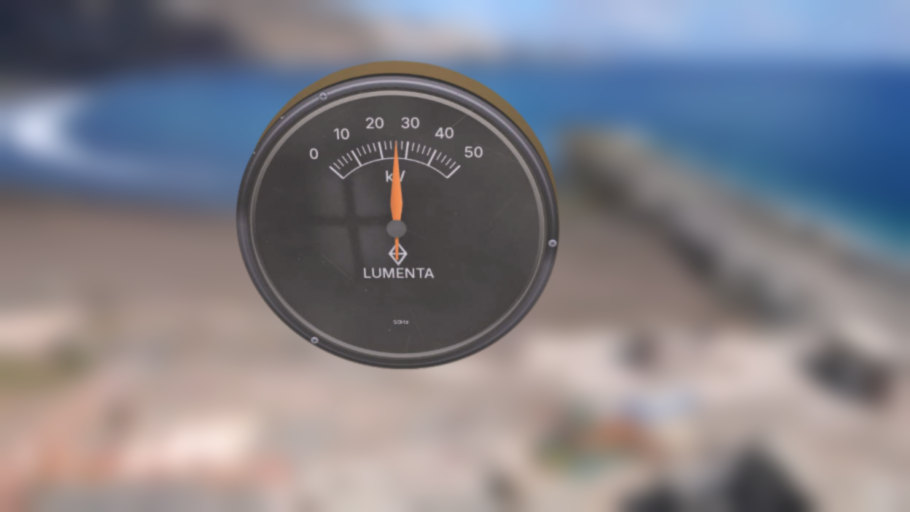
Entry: 26 kV
